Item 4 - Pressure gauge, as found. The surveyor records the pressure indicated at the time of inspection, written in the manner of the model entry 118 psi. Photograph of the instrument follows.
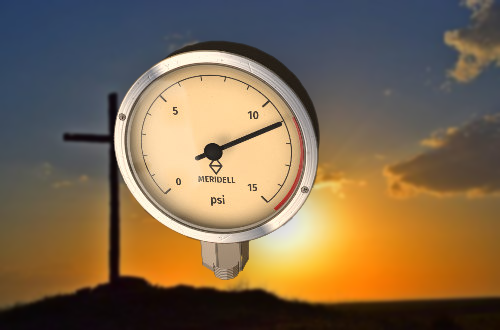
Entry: 11 psi
